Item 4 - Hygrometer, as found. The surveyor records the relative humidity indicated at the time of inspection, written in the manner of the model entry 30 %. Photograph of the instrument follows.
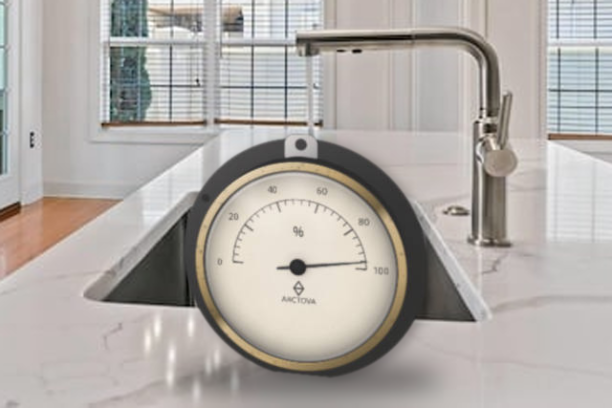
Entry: 96 %
